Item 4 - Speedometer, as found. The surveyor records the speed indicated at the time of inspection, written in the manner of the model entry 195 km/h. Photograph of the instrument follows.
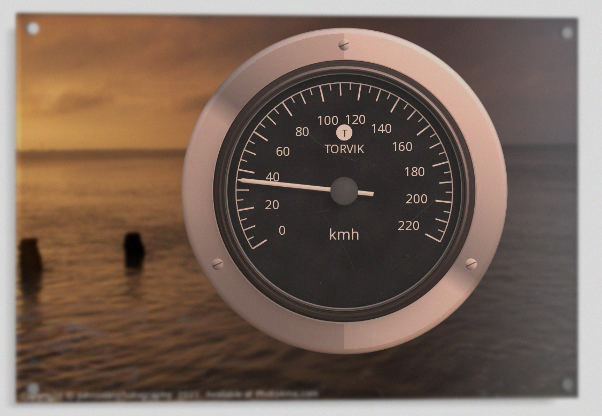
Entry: 35 km/h
